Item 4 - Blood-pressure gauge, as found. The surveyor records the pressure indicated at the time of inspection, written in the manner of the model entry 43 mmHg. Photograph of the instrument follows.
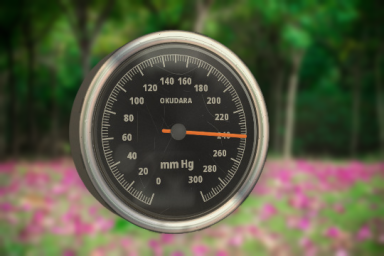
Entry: 240 mmHg
